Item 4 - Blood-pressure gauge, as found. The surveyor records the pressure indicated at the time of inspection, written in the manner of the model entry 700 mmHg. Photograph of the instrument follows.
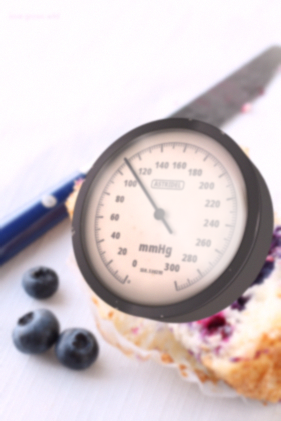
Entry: 110 mmHg
